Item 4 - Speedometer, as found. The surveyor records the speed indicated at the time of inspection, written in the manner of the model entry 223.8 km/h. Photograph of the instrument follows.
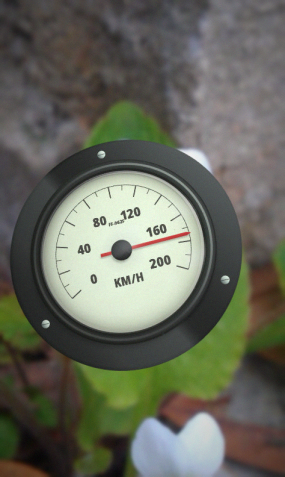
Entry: 175 km/h
